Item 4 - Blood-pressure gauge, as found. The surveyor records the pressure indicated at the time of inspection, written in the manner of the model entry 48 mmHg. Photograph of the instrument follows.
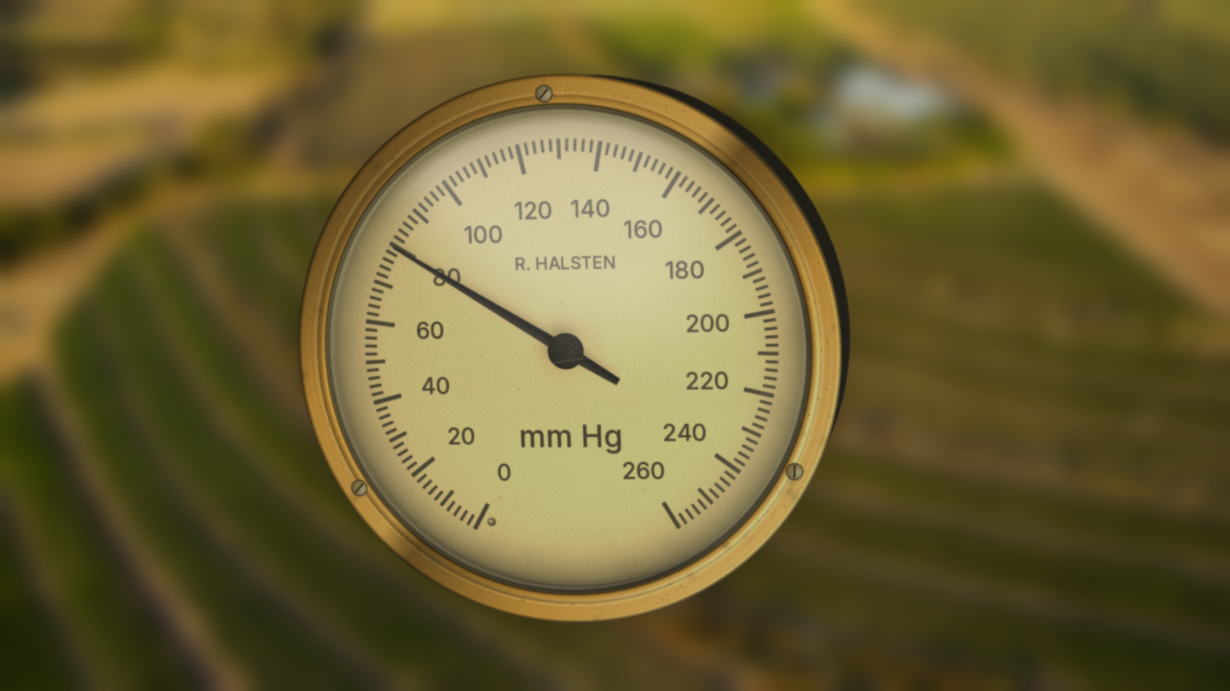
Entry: 80 mmHg
